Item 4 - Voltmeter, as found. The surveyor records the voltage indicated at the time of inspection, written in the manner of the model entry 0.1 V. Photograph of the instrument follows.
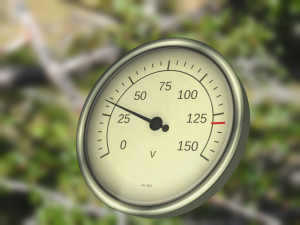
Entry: 32.5 V
